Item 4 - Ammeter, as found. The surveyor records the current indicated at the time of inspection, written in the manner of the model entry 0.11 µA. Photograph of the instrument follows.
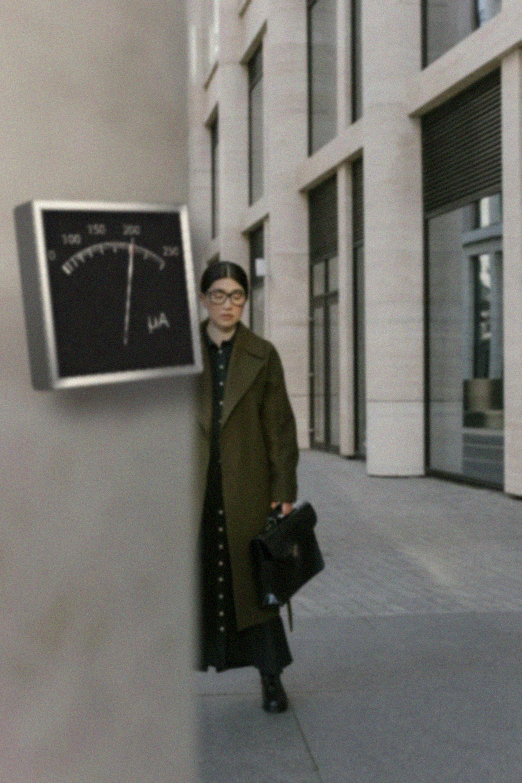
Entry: 200 µA
